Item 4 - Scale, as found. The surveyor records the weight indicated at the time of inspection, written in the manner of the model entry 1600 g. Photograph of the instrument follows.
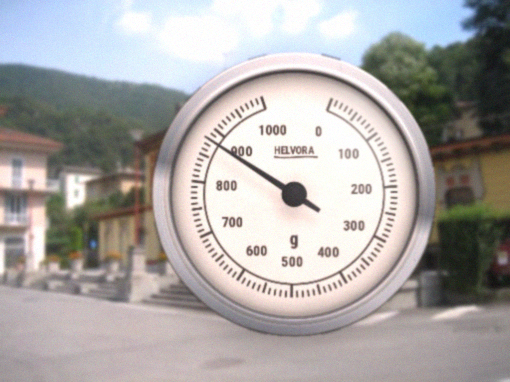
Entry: 880 g
